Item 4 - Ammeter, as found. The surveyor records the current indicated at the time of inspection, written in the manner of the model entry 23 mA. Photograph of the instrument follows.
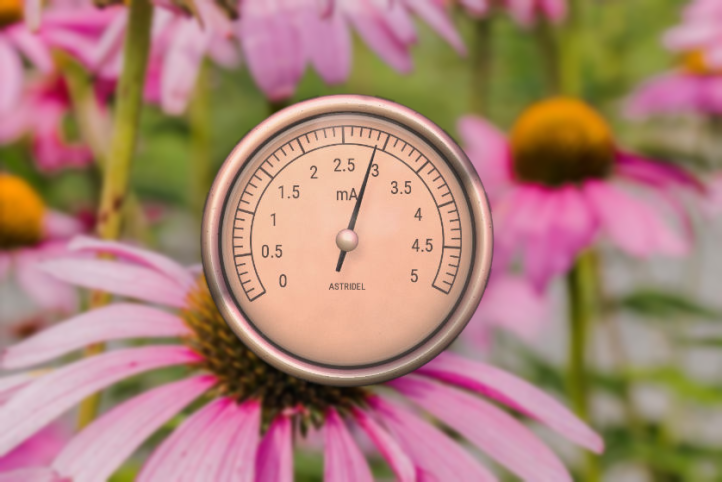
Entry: 2.9 mA
